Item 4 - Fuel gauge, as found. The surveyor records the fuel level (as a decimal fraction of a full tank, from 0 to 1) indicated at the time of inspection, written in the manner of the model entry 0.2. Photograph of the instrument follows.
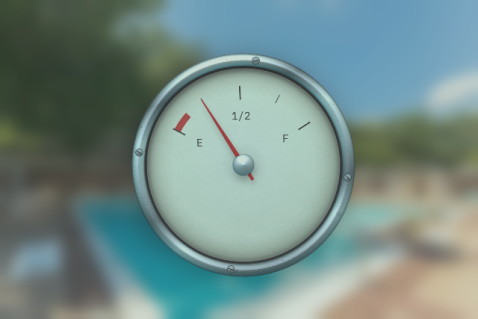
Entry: 0.25
